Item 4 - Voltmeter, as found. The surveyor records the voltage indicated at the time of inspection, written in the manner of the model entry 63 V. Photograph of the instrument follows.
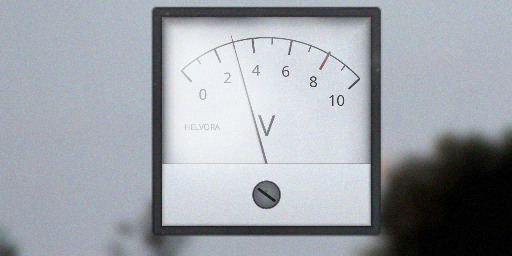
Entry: 3 V
